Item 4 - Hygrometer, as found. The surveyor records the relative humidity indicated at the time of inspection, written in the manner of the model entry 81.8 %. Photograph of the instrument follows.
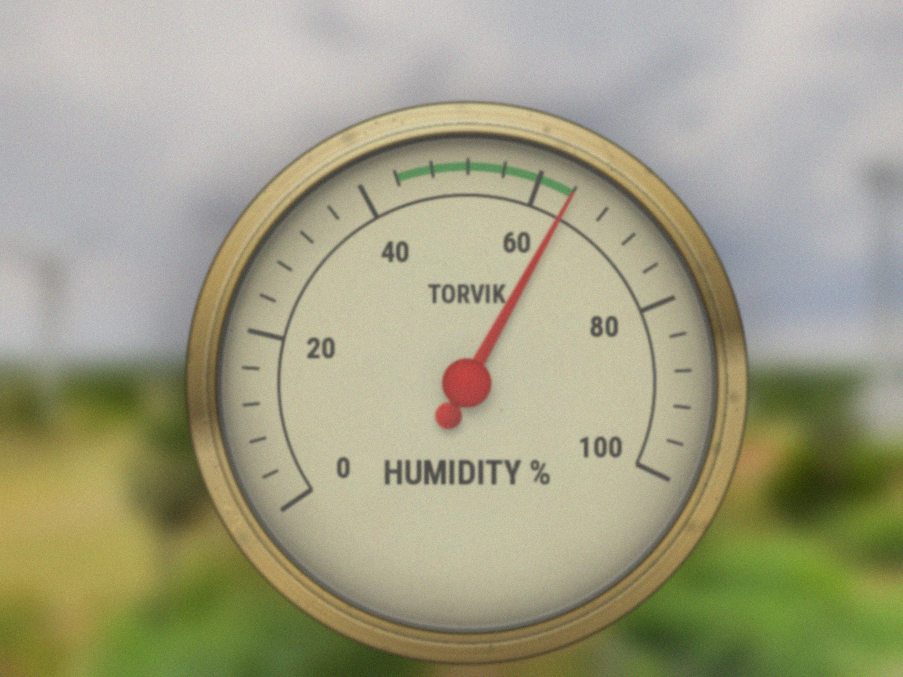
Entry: 64 %
